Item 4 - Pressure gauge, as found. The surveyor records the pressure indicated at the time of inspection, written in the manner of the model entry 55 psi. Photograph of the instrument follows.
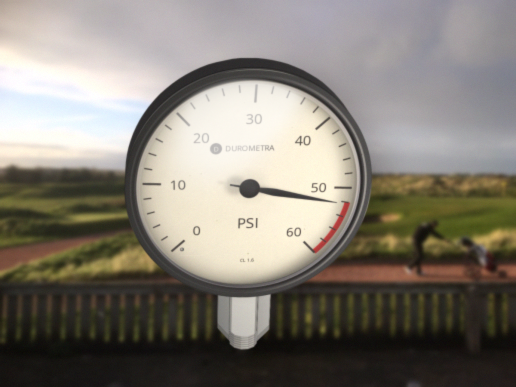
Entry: 52 psi
